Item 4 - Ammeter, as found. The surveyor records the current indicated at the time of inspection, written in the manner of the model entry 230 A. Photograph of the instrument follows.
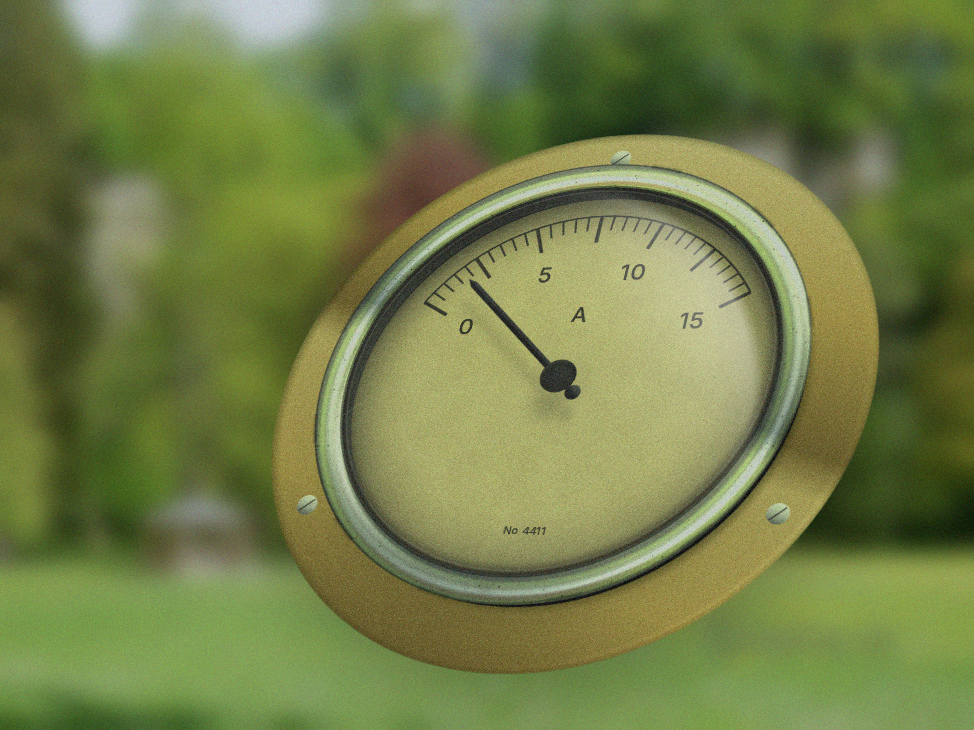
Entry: 1.75 A
